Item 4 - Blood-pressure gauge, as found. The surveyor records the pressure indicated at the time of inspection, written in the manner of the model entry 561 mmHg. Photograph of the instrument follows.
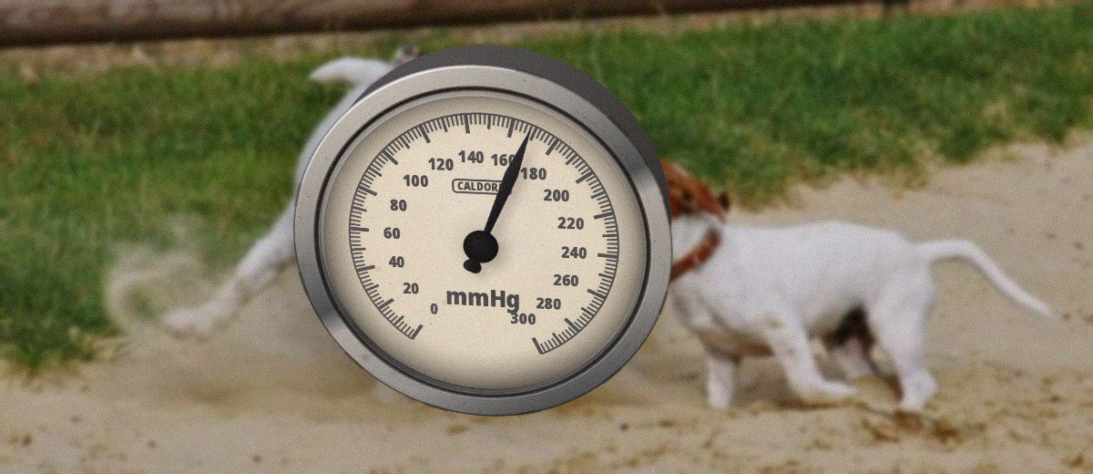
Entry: 168 mmHg
